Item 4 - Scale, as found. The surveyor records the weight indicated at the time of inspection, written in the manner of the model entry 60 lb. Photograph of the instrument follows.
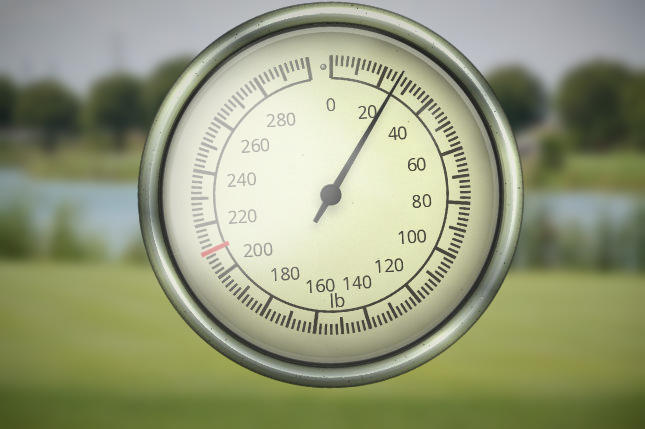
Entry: 26 lb
